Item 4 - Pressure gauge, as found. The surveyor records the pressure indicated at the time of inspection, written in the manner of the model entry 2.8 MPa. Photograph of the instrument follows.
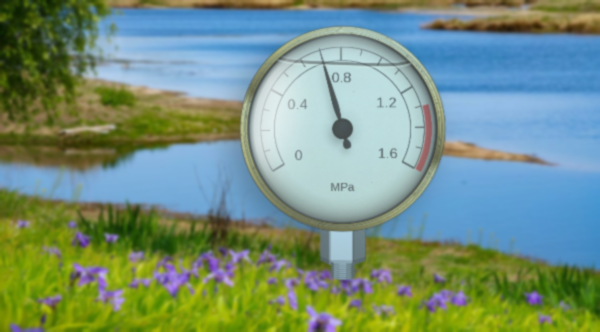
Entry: 0.7 MPa
